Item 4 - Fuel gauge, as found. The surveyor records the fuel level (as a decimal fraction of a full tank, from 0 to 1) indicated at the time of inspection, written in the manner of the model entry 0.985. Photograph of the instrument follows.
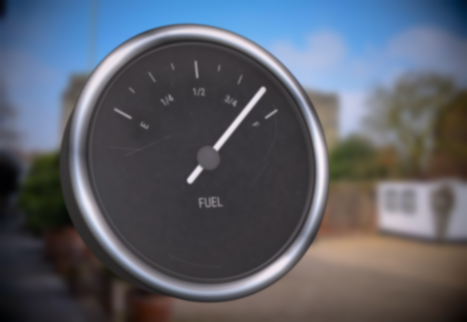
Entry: 0.875
